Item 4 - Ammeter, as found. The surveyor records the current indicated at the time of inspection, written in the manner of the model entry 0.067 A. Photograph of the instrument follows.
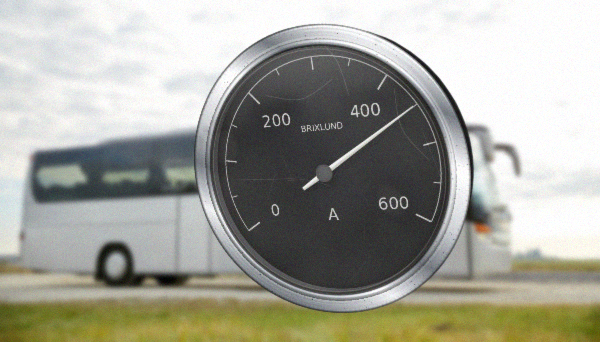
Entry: 450 A
